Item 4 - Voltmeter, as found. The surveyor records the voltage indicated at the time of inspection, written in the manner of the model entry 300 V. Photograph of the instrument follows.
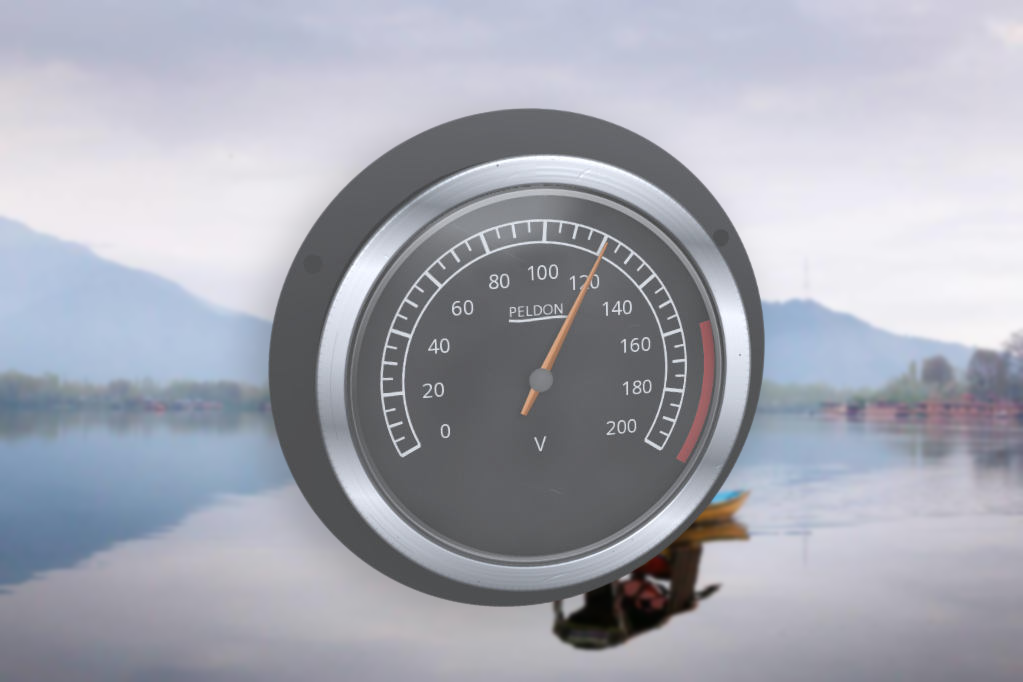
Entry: 120 V
